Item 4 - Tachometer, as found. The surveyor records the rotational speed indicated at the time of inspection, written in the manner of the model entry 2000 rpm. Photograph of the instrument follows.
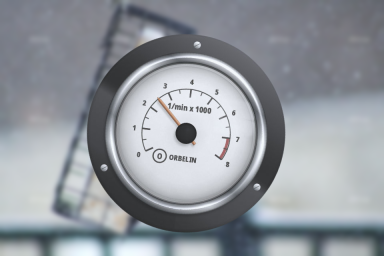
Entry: 2500 rpm
